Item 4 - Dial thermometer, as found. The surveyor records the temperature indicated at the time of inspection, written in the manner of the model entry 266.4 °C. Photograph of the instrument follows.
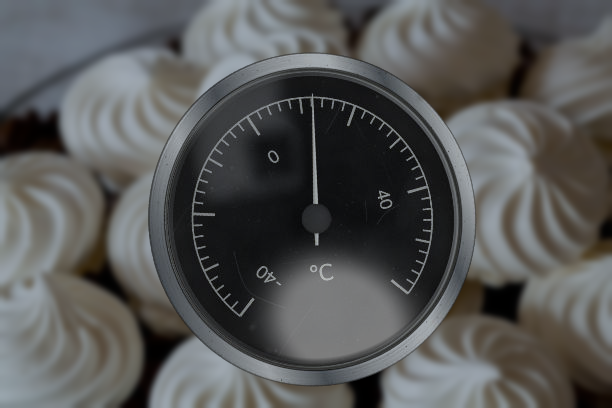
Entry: 12 °C
